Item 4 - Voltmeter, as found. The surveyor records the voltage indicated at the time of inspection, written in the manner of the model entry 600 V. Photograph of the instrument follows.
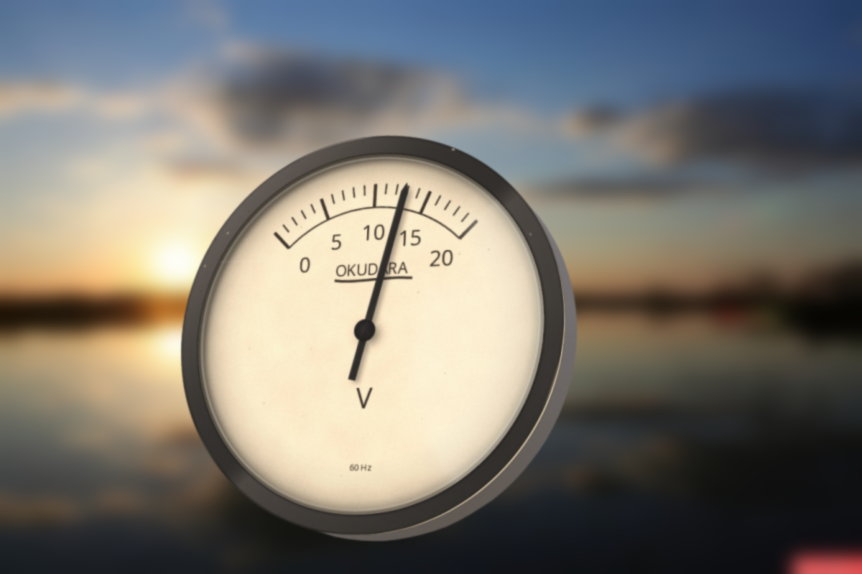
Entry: 13 V
